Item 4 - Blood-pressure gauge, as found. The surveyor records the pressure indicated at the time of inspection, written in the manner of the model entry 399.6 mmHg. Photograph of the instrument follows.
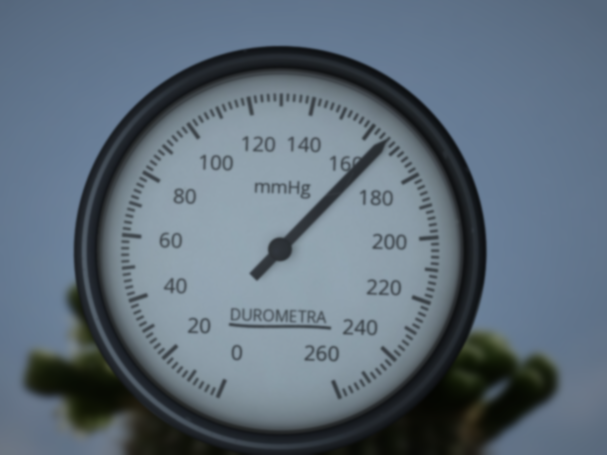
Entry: 166 mmHg
